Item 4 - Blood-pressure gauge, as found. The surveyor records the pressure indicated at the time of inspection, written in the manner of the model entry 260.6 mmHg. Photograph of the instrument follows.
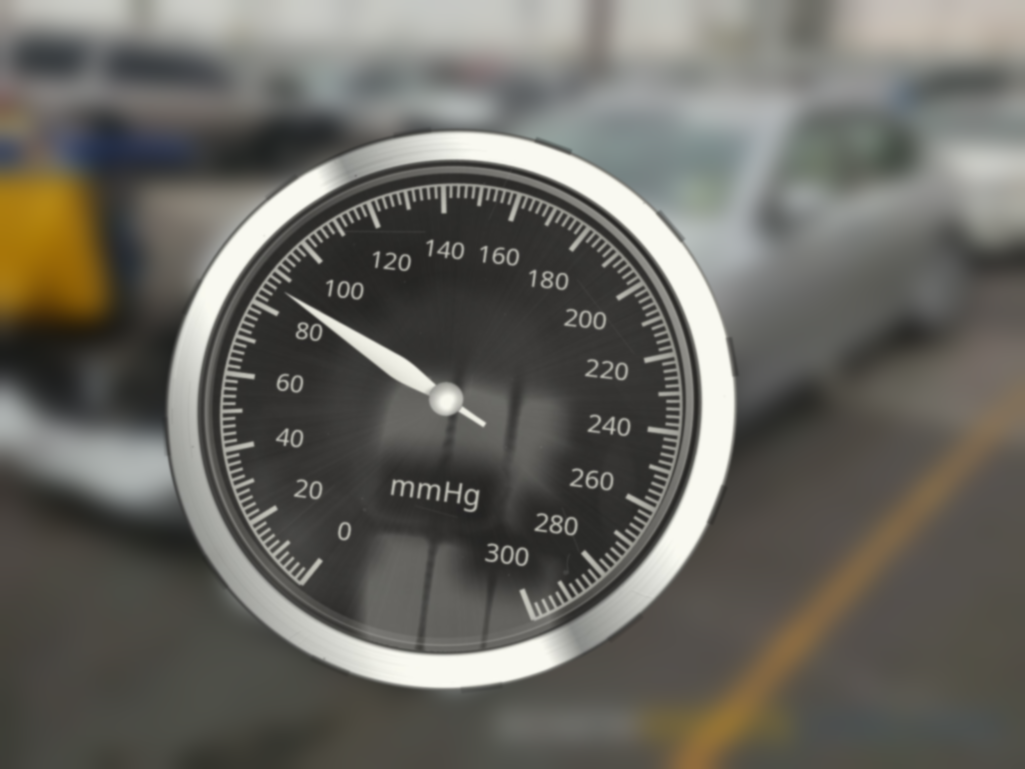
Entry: 86 mmHg
